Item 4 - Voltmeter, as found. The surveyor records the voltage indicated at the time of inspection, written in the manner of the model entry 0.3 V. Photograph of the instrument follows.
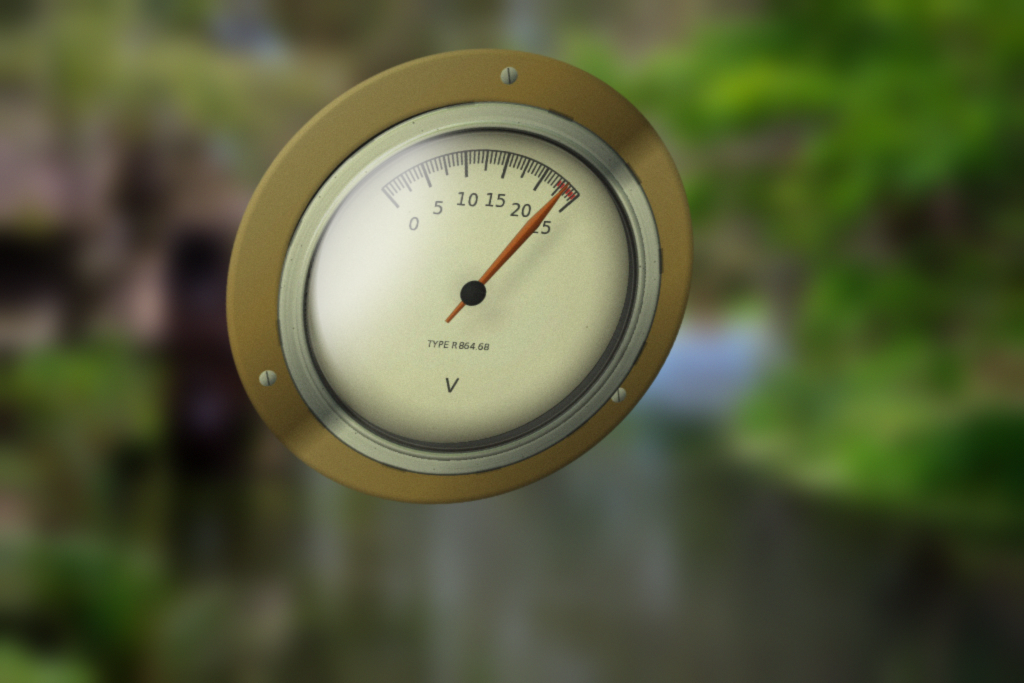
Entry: 22.5 V
